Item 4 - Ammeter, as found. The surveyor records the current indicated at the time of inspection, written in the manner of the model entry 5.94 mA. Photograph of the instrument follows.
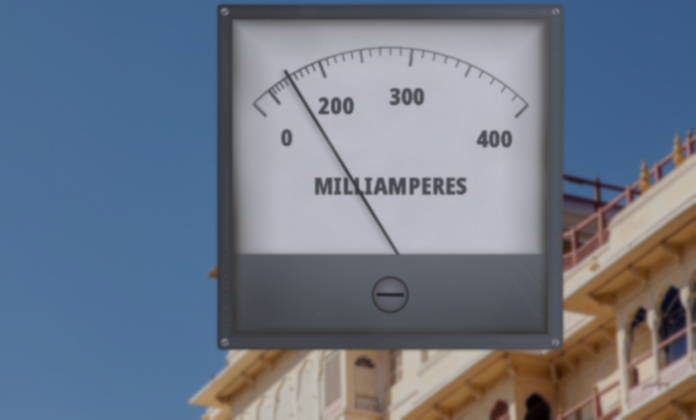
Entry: 150 mA
